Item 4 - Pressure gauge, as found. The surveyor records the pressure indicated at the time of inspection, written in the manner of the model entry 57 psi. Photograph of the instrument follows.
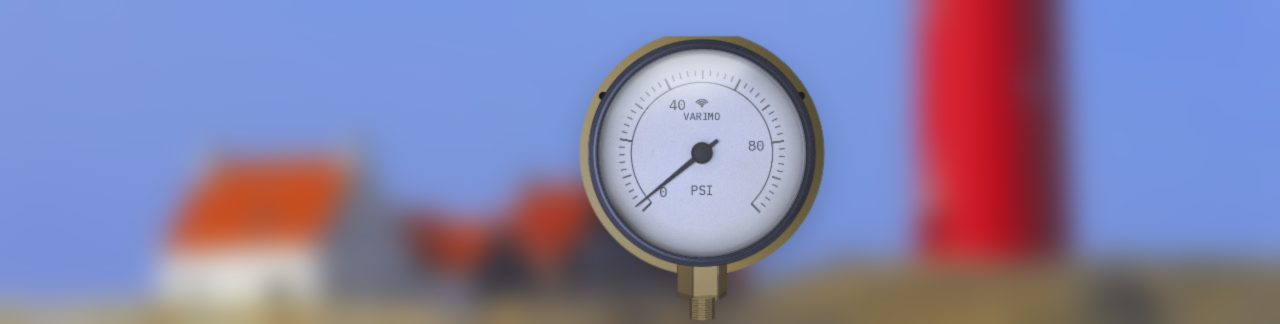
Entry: 2 psi
